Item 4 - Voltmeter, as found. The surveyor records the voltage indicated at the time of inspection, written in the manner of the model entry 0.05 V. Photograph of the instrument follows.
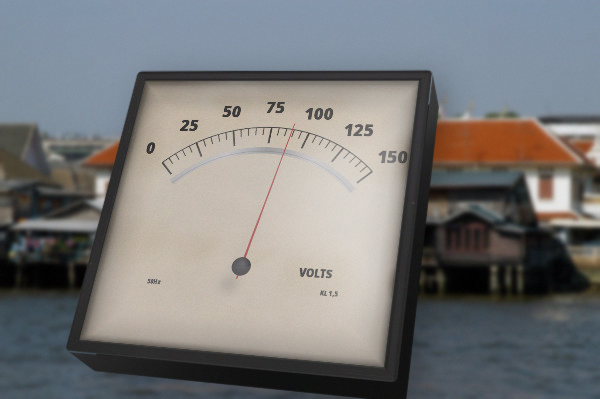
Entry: 90 V
